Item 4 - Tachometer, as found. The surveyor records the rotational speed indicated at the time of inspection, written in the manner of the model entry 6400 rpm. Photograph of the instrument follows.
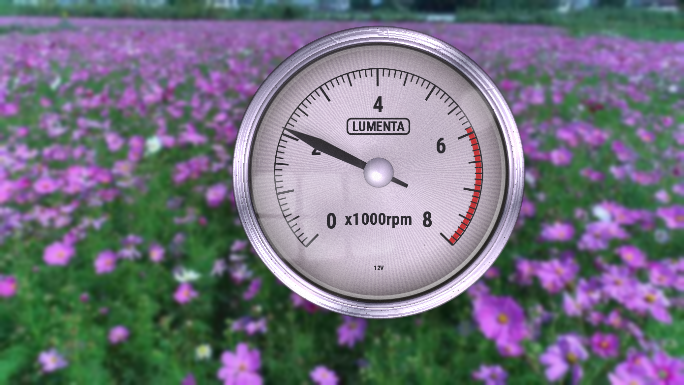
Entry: 2100 rpm
